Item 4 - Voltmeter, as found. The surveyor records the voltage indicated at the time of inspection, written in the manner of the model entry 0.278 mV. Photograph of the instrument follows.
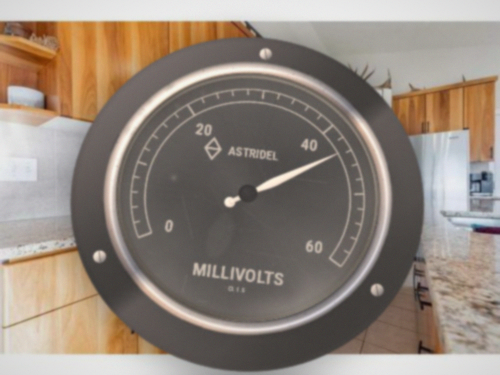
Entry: 44 mV
